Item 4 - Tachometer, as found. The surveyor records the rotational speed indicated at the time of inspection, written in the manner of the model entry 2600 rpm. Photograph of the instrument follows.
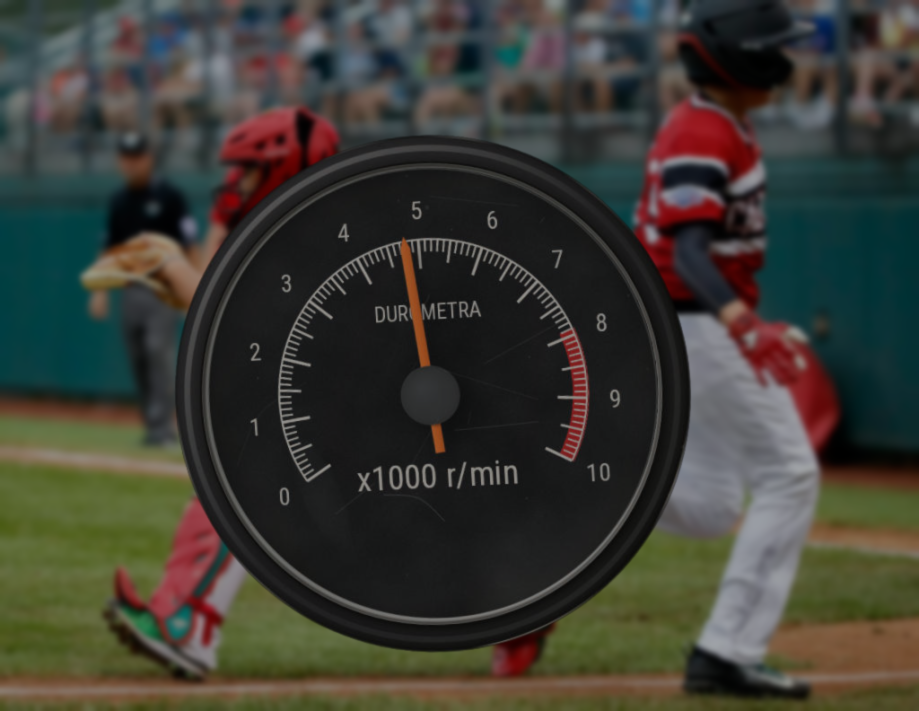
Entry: 4800 rpm
